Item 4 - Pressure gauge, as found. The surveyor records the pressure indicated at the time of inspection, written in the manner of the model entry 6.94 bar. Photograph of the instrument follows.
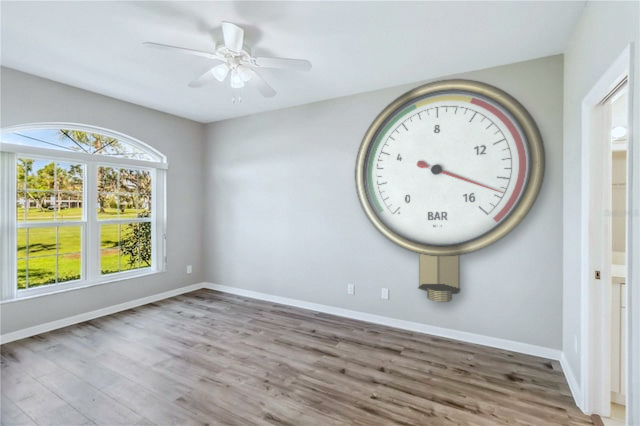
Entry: 14.75 bar
